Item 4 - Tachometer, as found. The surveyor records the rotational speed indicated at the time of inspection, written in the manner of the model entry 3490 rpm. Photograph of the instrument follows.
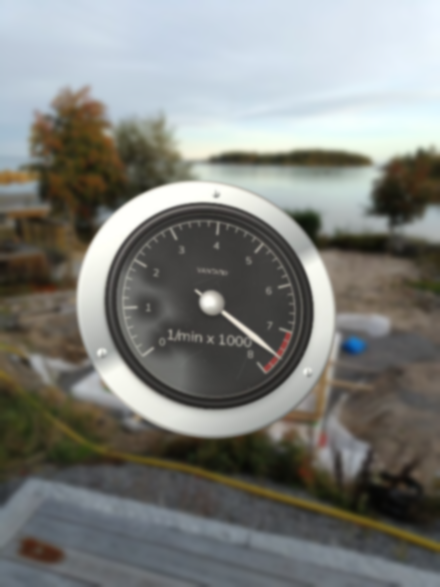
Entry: 7600 rpm
